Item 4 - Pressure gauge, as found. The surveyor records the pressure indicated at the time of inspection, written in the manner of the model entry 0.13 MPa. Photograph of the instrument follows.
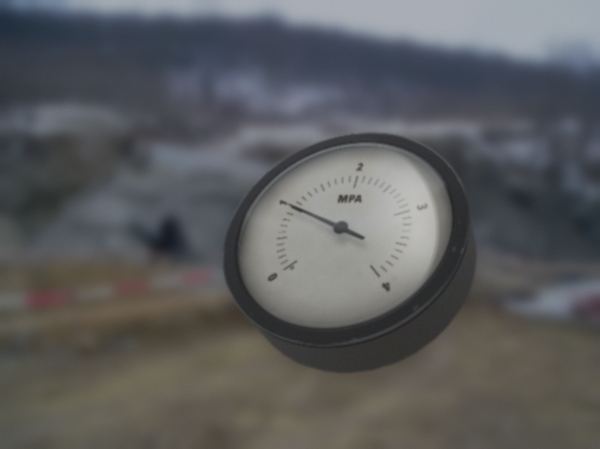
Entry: 1 MPa
